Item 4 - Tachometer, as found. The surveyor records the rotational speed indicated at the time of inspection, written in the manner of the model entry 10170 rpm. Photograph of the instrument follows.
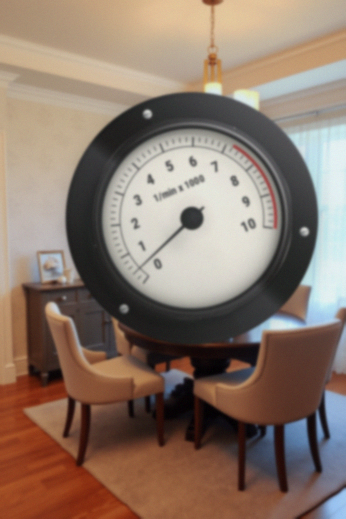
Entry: 400 rpm
